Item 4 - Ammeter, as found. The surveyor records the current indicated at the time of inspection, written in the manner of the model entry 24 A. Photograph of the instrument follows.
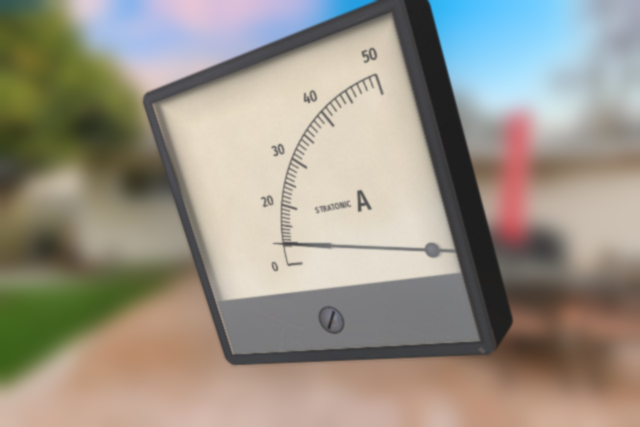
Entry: 10 A
